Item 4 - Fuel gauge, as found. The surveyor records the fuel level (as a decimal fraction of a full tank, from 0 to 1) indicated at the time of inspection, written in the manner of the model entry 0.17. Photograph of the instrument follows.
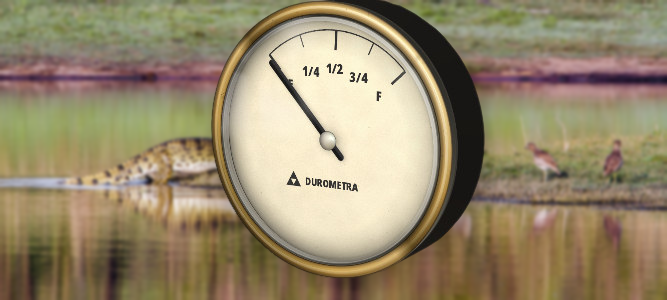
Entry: 0
